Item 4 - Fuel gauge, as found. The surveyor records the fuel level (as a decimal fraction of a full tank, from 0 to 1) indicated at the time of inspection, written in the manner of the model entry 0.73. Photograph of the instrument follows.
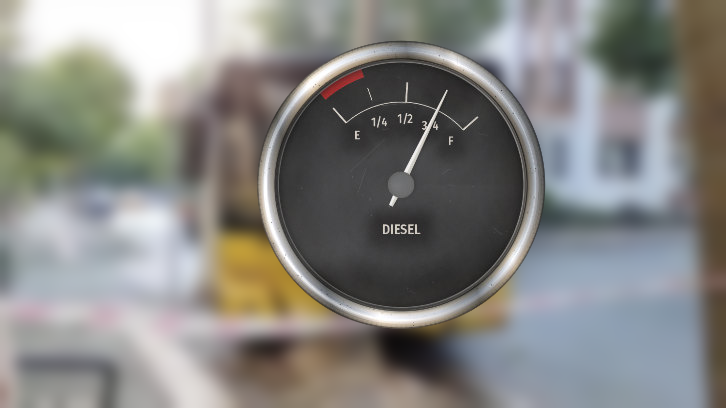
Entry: 0.75
